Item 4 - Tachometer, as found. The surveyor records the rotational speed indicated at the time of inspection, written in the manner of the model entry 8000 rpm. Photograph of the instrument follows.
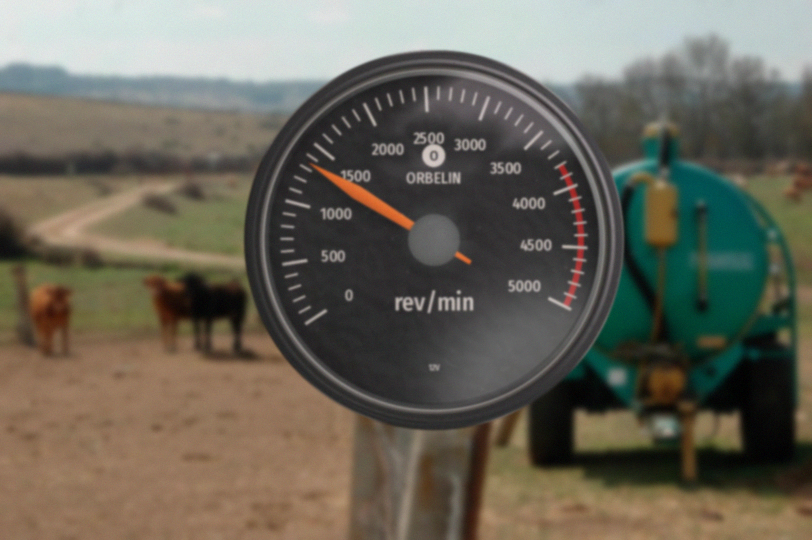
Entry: 1350 rpm
